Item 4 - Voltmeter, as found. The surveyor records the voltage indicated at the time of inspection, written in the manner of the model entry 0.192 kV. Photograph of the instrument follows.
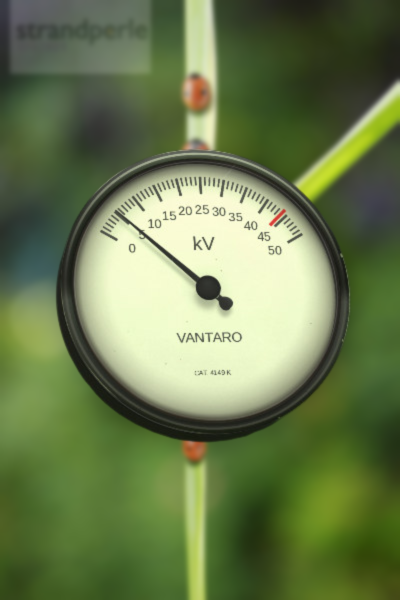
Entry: 5 kV
